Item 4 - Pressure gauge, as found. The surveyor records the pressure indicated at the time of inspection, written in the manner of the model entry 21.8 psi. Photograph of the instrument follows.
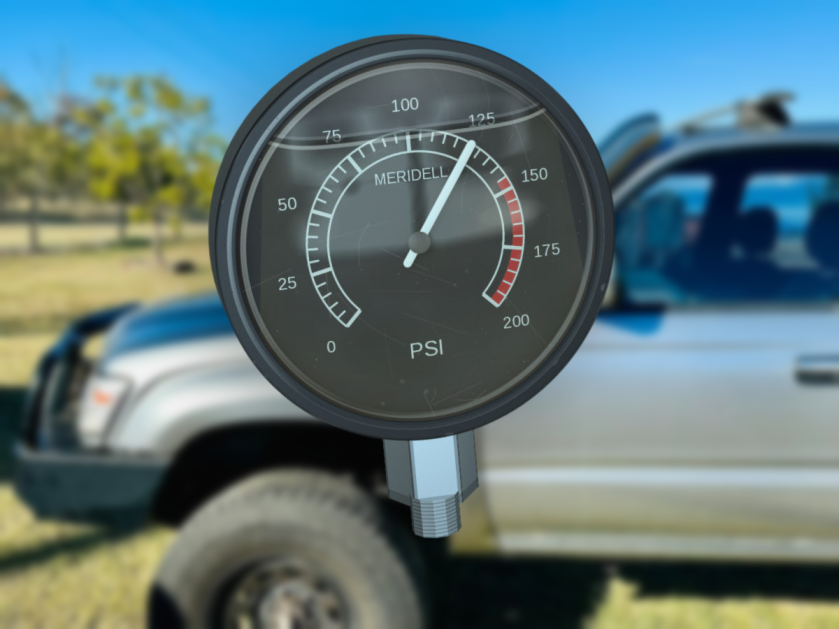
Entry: 125 psi
